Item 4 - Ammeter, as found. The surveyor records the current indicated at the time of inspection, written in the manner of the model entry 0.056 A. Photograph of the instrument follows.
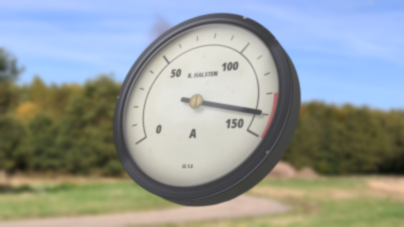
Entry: 140 A
